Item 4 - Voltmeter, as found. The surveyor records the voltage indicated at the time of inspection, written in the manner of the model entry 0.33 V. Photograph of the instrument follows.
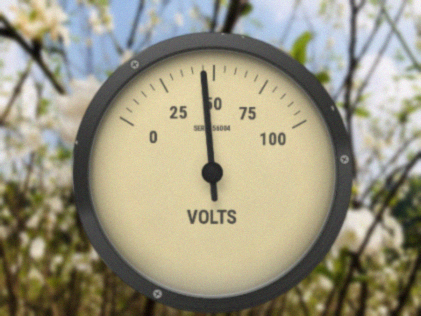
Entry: 45 V
